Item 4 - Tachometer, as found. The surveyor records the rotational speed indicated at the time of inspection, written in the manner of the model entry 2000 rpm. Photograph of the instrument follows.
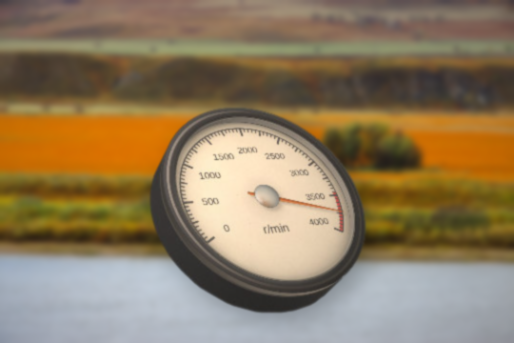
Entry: 3750 rpm
